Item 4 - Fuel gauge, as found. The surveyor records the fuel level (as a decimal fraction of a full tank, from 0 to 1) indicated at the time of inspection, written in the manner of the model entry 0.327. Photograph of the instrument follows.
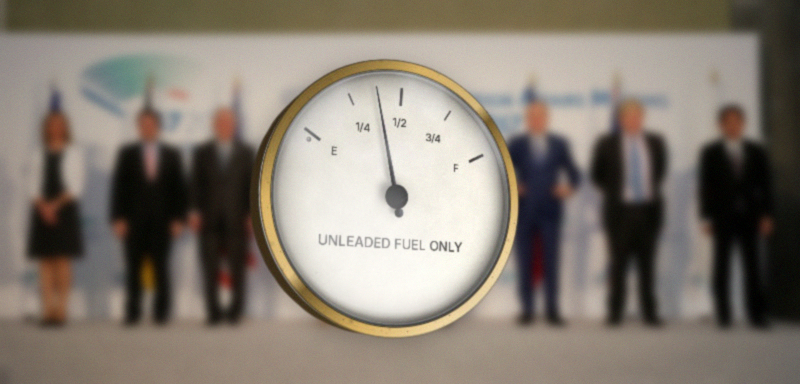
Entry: 0.375
